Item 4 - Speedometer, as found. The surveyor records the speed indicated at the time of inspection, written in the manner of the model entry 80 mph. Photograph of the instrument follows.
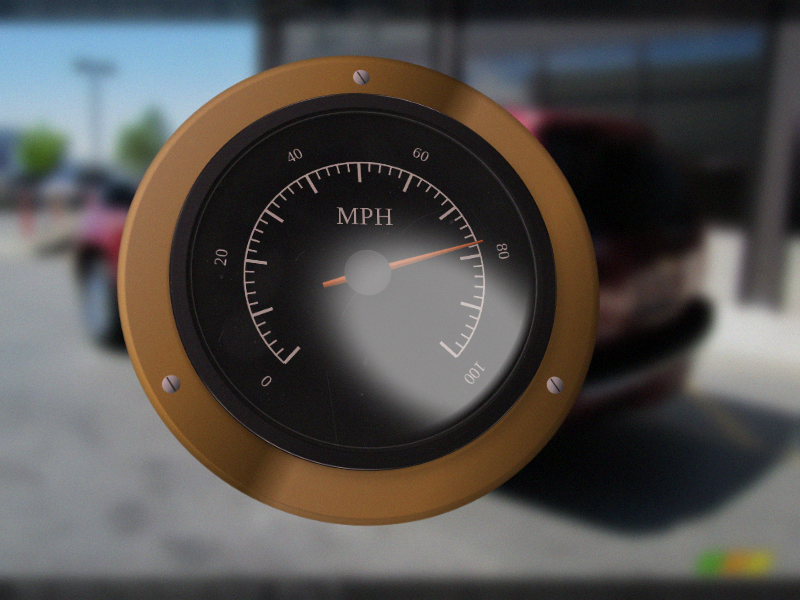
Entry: 78 mph
